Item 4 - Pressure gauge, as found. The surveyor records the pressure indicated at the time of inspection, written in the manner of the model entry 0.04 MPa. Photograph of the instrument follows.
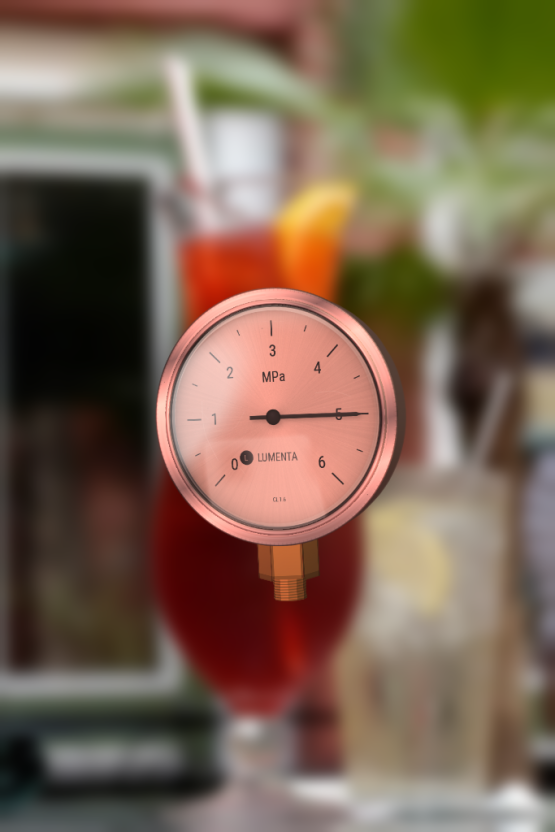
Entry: 5 MPa
